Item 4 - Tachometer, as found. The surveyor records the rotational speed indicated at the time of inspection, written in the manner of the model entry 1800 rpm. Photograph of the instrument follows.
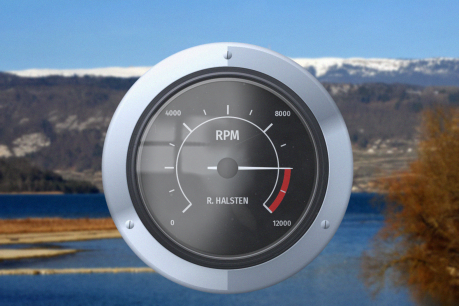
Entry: 10000 rpm
